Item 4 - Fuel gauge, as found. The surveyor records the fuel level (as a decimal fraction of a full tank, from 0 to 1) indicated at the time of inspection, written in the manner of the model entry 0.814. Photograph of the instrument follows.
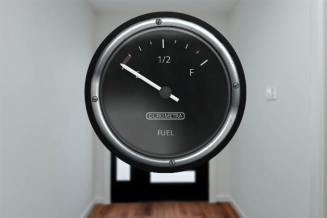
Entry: 0
